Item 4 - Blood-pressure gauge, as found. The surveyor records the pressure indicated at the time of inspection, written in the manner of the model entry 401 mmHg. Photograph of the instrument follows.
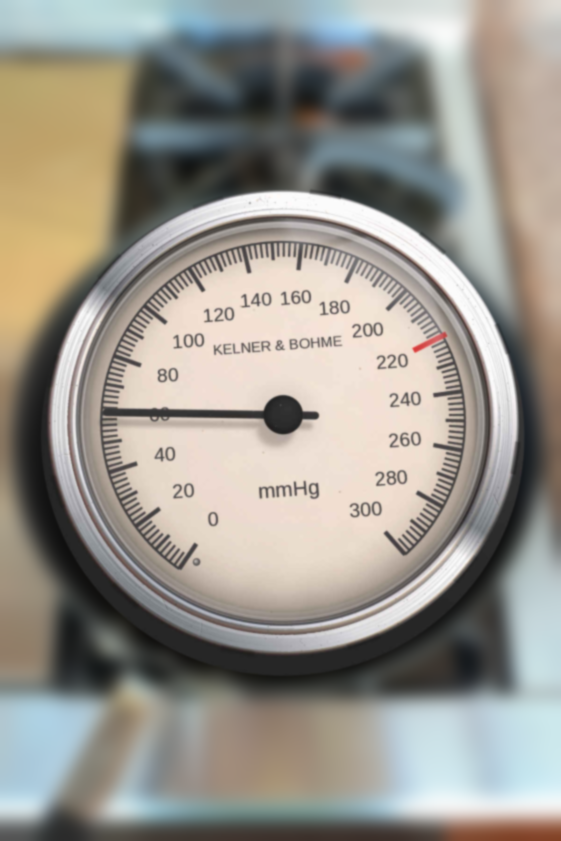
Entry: 60 mmHg
